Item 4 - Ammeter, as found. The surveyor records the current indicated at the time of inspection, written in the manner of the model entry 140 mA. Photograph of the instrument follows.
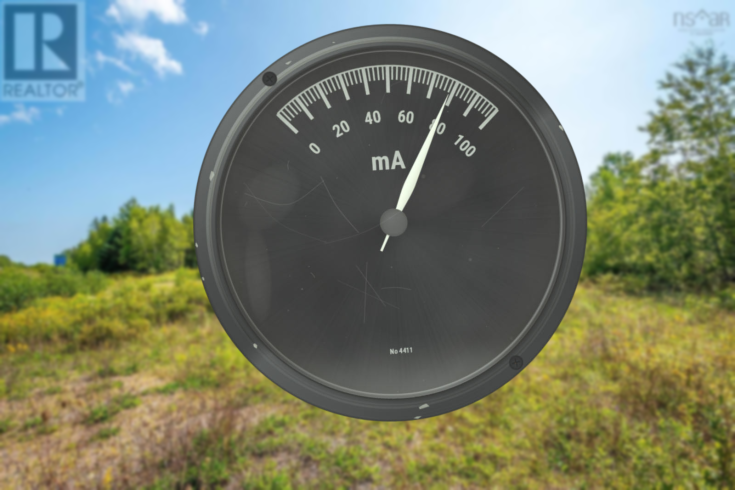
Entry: 78 mA
